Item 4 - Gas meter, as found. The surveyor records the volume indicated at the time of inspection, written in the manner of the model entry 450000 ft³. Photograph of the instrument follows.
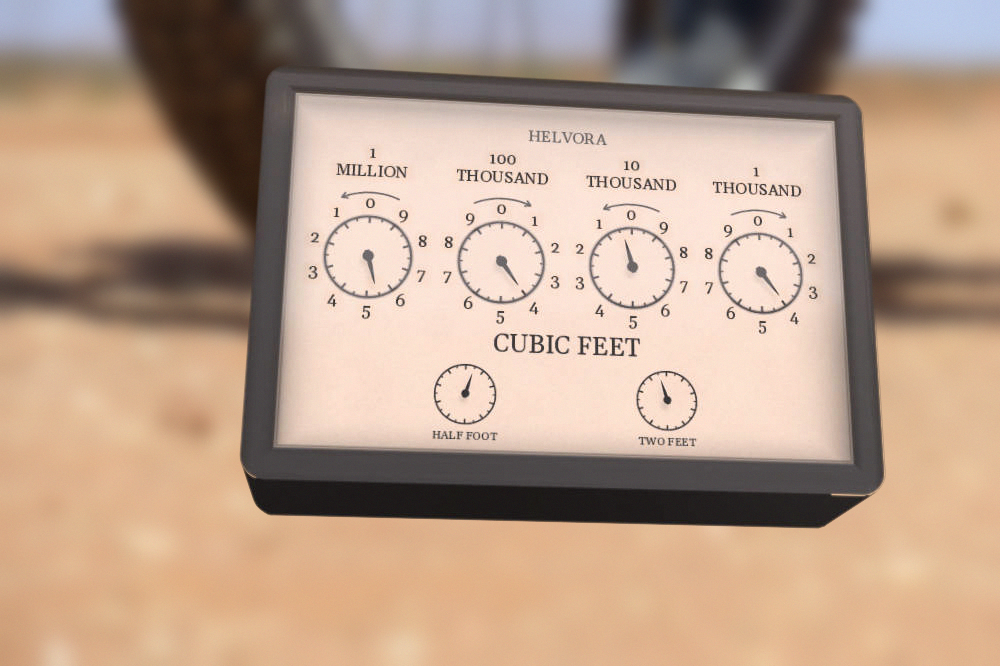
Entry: 540400 ft³
